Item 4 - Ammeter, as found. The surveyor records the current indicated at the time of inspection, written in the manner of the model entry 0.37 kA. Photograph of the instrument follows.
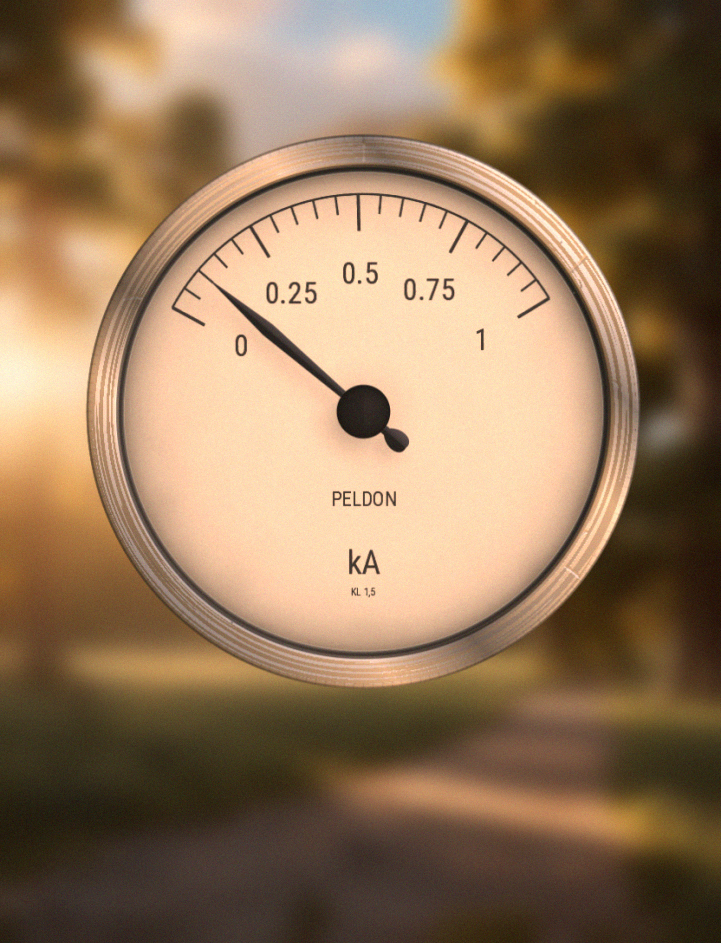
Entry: 0.1 kA
